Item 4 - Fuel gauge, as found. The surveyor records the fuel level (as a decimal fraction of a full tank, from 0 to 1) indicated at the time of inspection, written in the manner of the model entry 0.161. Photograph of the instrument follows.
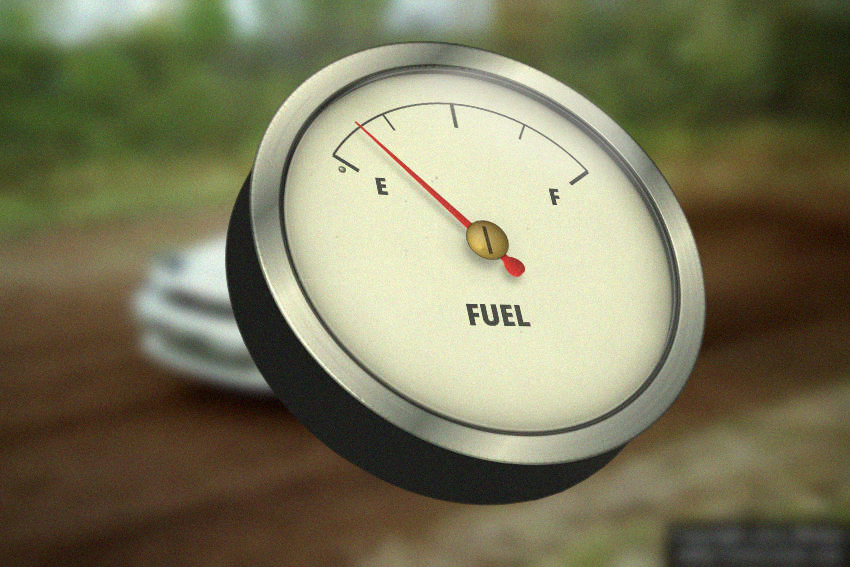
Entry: 0.125
